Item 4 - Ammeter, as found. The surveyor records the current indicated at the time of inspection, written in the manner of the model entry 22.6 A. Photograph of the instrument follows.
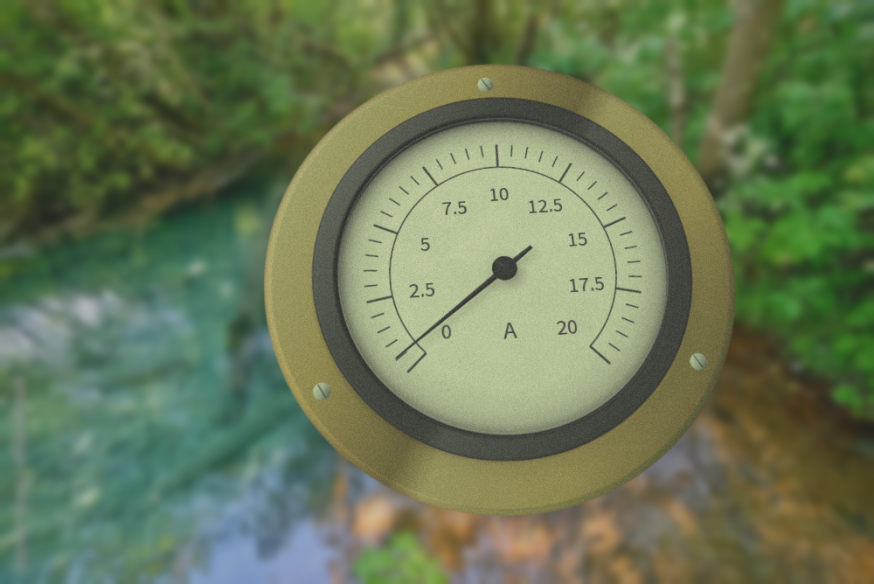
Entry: 0.5 A
